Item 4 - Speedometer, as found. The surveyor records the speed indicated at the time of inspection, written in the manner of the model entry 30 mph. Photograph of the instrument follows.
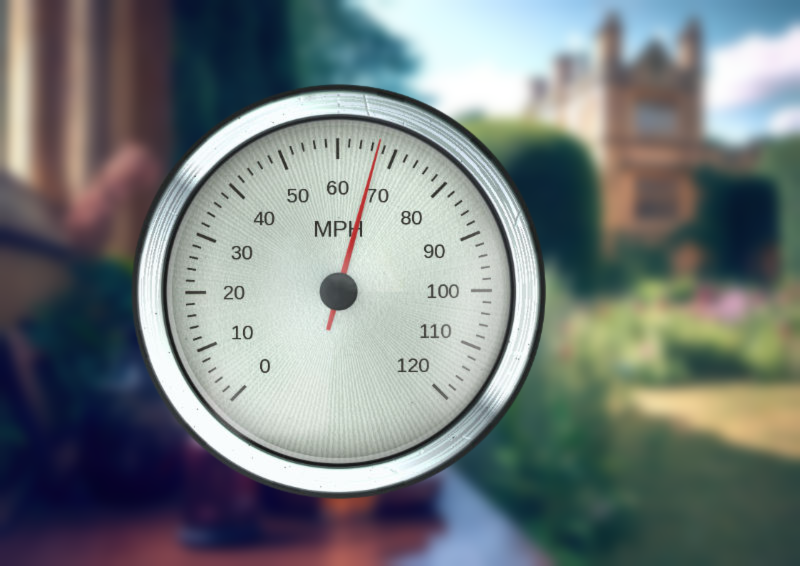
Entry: 67 mph
